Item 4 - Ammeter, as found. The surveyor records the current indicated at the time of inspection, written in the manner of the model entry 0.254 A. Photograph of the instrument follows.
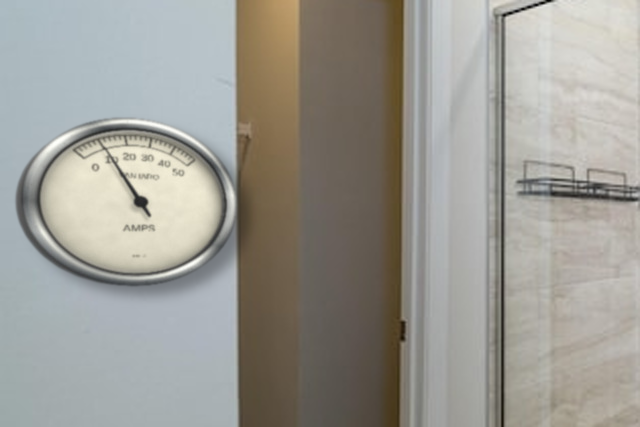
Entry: 10 A
